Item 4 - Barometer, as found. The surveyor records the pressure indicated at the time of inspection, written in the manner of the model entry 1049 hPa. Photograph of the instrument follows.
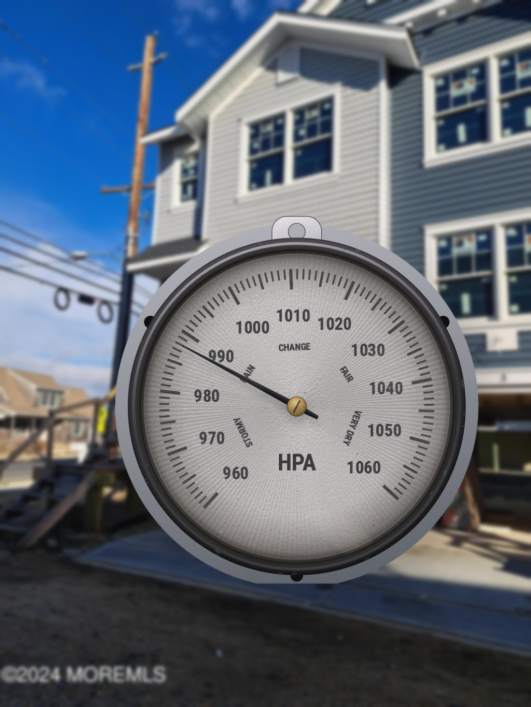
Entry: 988 hPa
